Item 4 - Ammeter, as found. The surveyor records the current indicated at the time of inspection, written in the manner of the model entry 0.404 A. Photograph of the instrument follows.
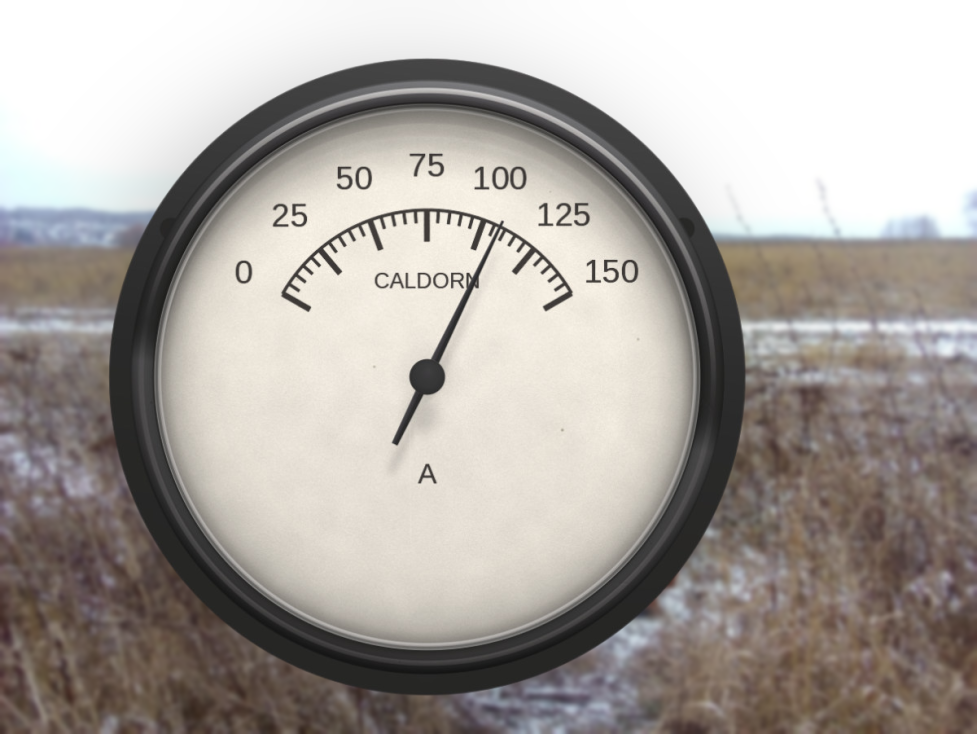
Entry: 107.5 A
